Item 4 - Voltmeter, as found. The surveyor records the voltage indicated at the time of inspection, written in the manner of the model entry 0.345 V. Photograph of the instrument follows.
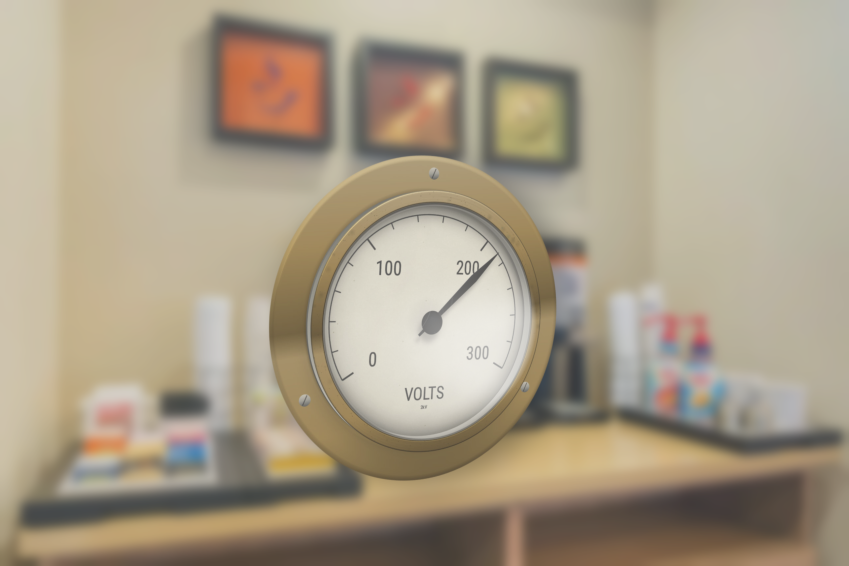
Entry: 210 V
